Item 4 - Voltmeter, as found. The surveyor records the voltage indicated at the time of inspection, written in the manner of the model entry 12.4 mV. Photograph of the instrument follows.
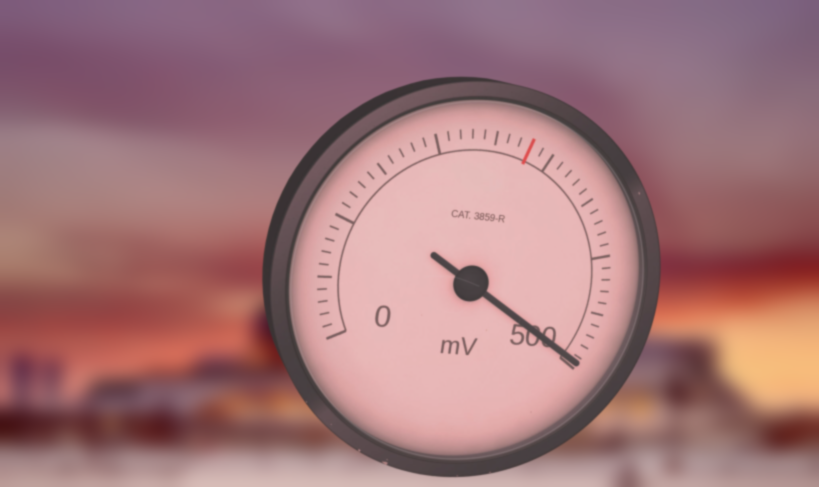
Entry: 495 mV
